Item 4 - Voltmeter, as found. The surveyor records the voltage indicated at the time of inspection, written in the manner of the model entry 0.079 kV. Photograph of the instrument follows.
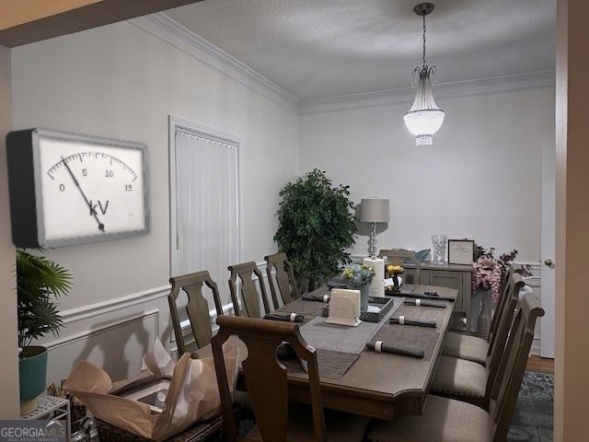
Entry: 2.5 kV
